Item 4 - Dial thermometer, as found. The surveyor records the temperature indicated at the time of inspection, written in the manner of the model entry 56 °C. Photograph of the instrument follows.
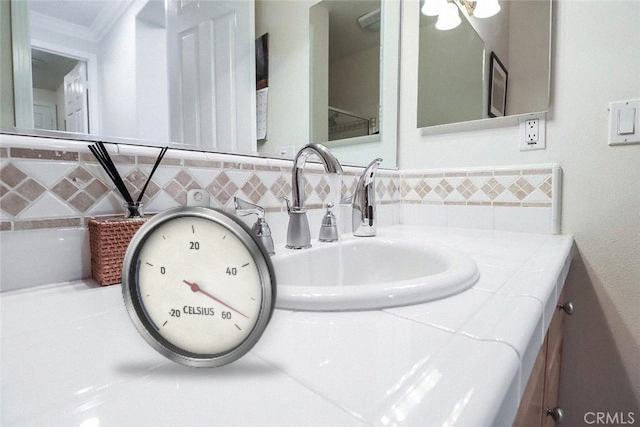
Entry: 55 °C
